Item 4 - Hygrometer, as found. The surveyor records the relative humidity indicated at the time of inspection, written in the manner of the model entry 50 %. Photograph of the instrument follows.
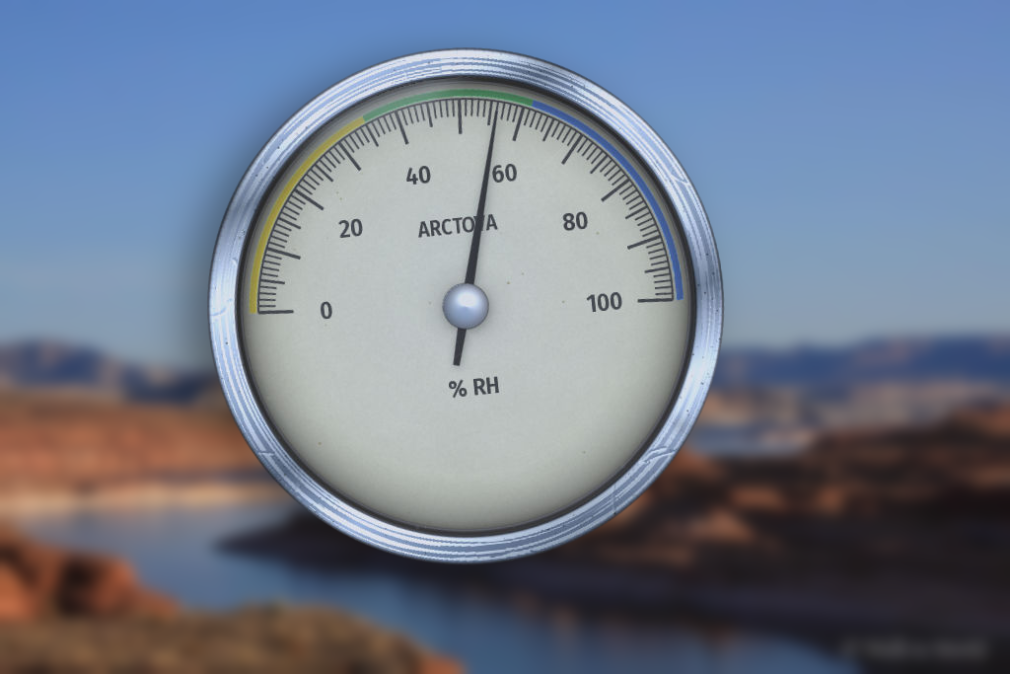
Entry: 56 %
